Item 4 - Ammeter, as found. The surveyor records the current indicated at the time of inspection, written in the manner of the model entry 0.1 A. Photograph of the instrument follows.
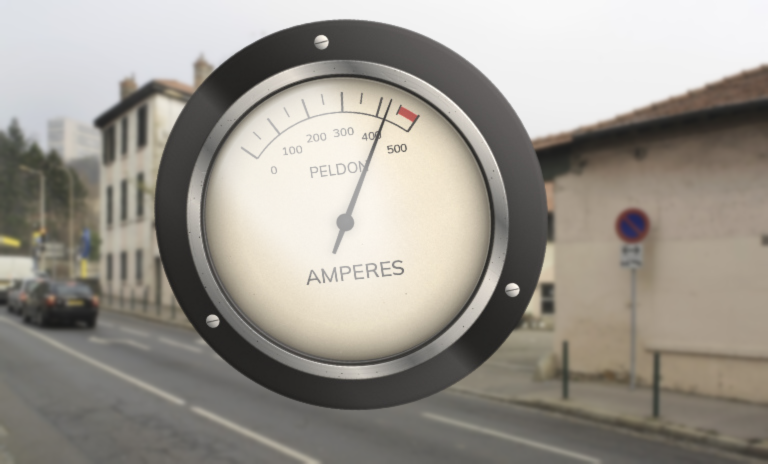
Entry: 425 A
